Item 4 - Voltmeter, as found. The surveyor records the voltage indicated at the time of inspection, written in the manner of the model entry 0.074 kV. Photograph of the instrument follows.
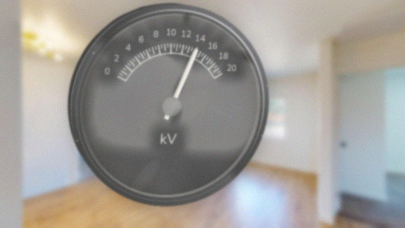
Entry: 14 kV
